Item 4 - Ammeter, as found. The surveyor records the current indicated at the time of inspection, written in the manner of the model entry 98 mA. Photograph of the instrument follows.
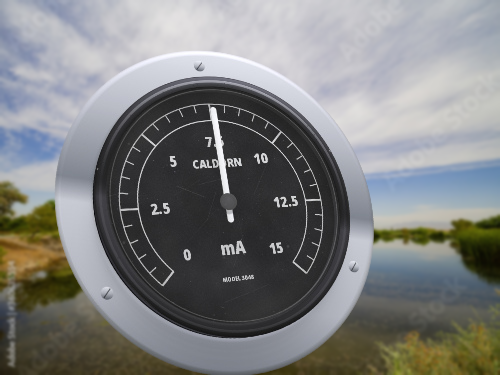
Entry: 7.5 mA
